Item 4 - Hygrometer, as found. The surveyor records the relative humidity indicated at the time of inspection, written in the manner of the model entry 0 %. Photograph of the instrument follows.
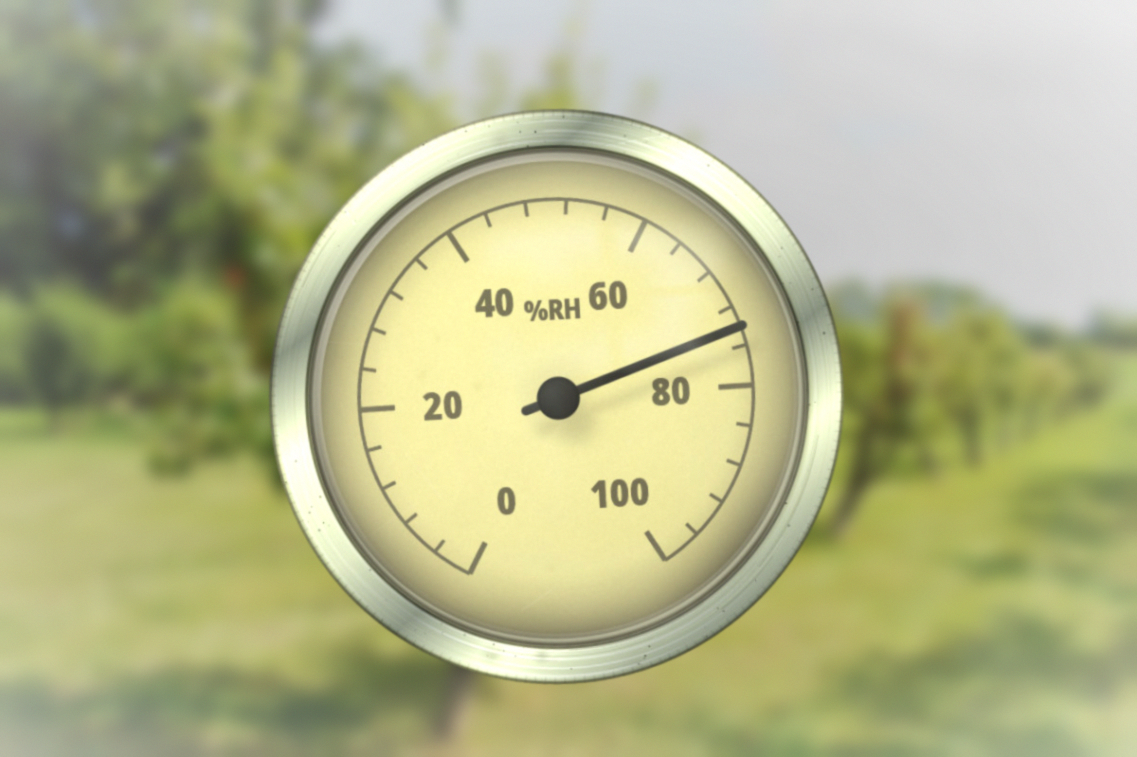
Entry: 74 %
